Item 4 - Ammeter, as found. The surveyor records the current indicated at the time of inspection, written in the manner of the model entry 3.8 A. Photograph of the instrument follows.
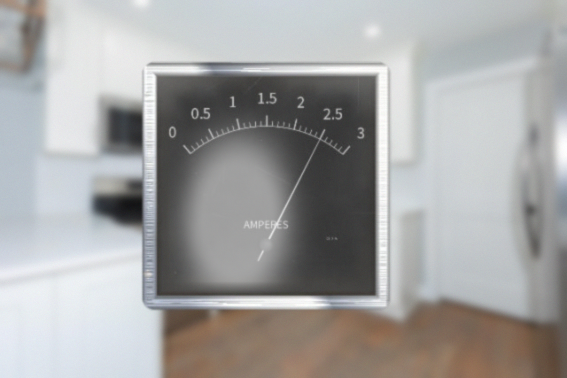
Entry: 2.5 A
